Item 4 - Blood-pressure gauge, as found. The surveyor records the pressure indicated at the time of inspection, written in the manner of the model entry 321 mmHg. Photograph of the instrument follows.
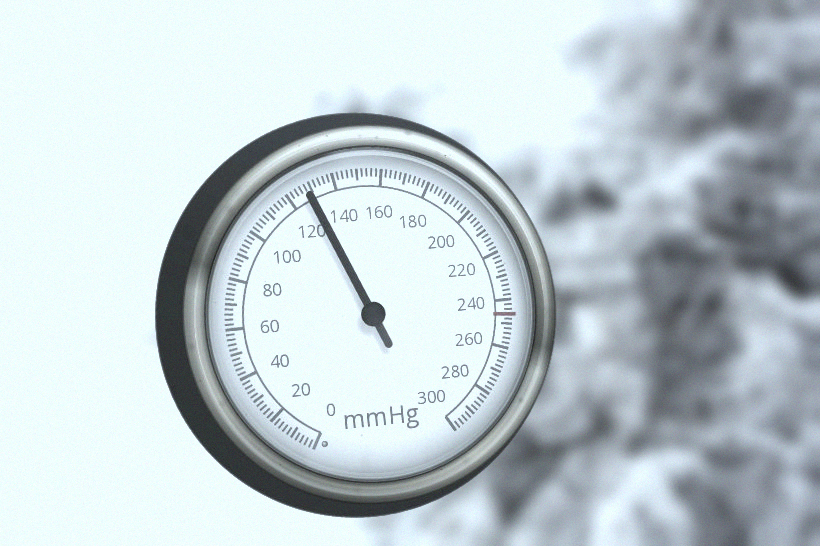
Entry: 128 mmHg
